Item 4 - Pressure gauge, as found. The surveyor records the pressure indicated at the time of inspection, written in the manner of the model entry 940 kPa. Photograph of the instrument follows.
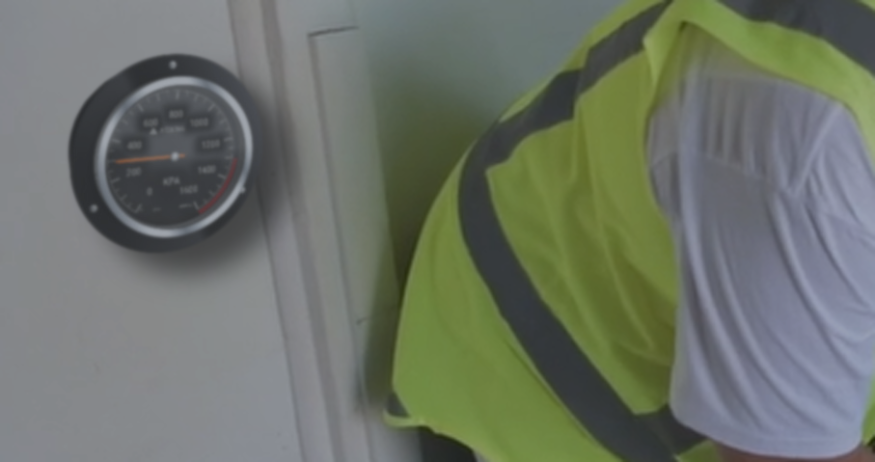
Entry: 300 kPa
